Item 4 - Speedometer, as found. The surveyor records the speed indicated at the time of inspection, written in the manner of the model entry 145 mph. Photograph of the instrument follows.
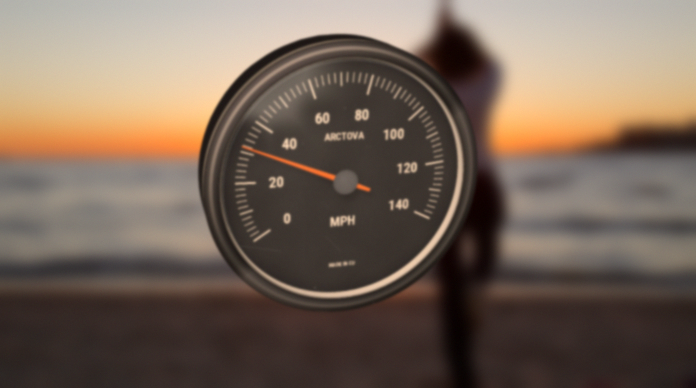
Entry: 32 mph
